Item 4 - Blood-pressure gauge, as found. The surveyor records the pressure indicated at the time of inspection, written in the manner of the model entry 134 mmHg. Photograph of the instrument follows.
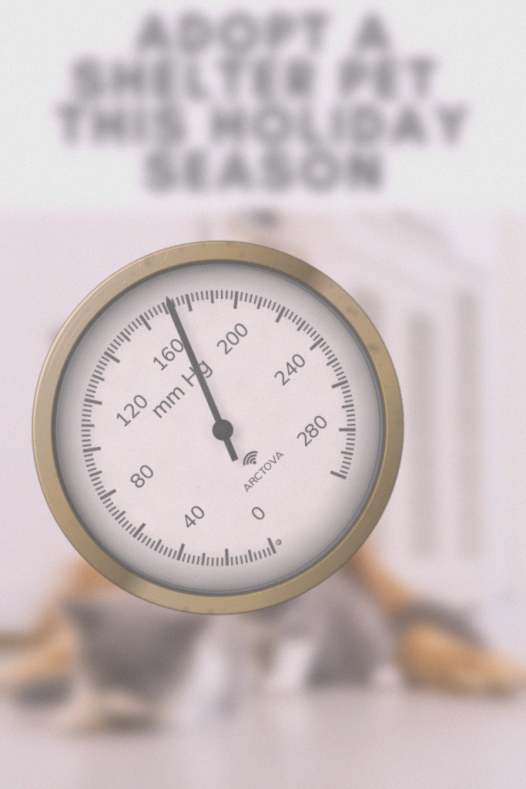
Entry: 172 mmHg
